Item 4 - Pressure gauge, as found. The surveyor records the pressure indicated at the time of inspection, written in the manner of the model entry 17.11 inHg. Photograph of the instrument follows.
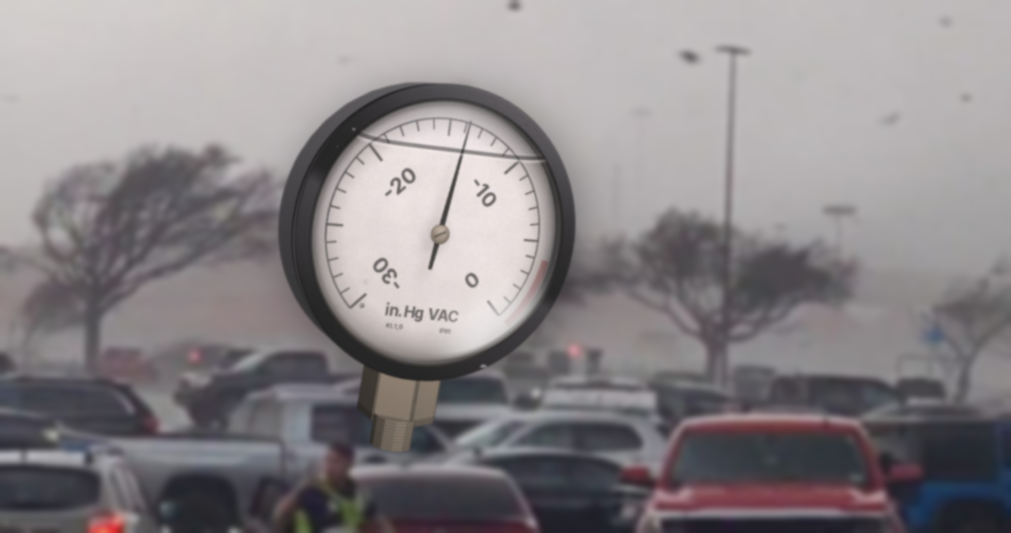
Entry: -14 inHg
